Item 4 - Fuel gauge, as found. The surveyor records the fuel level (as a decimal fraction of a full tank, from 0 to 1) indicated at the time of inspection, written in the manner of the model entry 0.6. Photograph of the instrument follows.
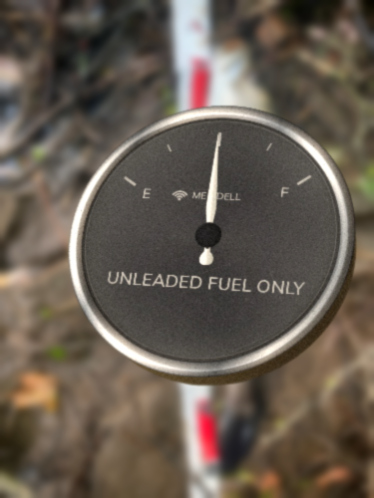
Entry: 0.5
